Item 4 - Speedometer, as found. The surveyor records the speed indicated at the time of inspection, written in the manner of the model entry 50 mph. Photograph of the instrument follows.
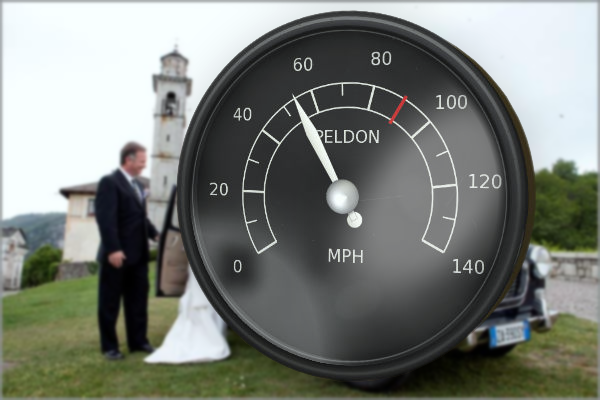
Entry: 55 mph
